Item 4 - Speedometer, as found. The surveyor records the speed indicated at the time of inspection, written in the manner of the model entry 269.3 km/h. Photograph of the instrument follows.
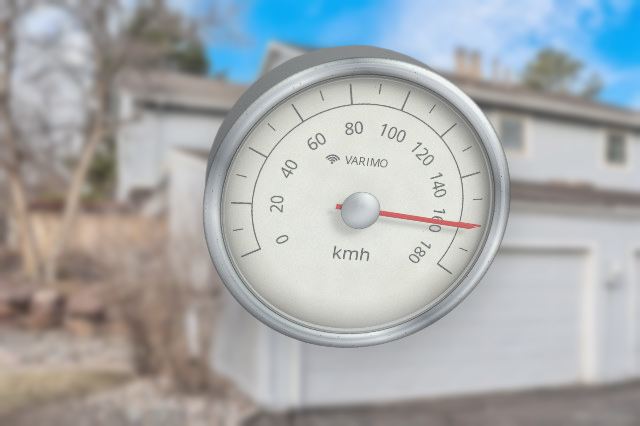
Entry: 160 km/h
